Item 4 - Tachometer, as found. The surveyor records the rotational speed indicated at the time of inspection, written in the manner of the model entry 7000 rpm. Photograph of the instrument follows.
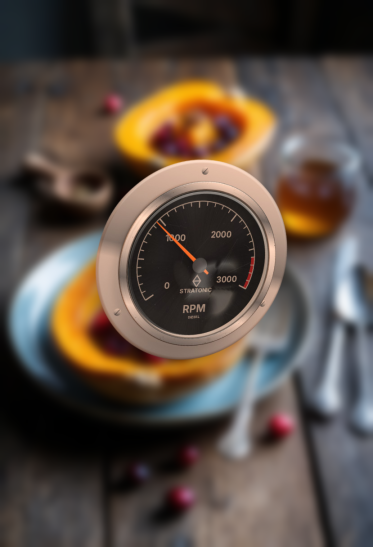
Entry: 950 rpm
